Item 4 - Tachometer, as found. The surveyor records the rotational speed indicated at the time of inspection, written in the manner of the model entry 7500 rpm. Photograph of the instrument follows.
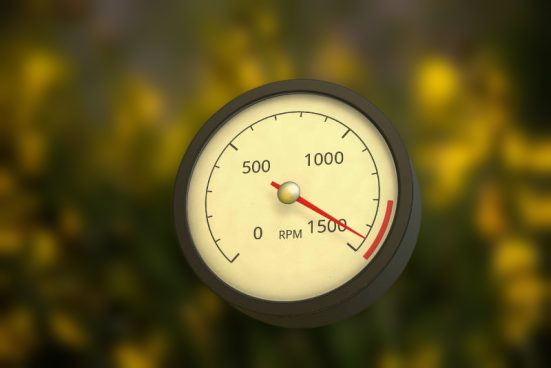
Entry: 1450 rpm
